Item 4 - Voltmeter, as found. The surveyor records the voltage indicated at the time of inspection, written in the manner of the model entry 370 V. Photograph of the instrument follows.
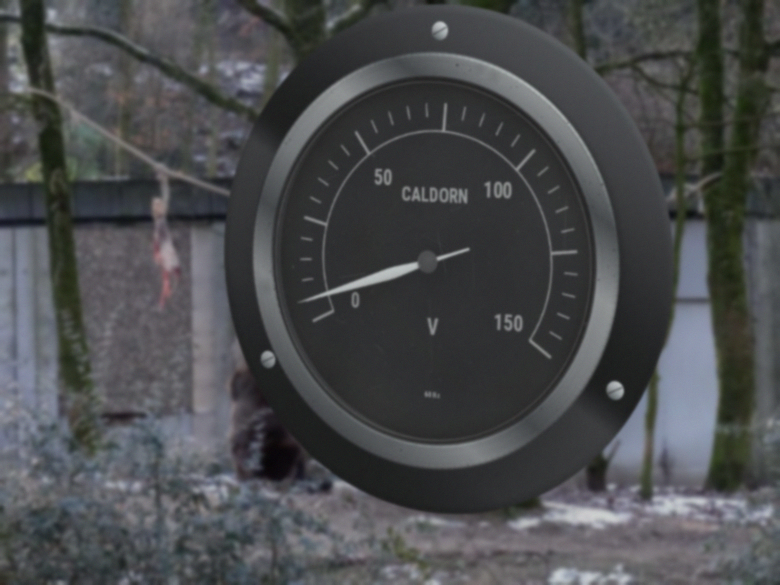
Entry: 5 V
